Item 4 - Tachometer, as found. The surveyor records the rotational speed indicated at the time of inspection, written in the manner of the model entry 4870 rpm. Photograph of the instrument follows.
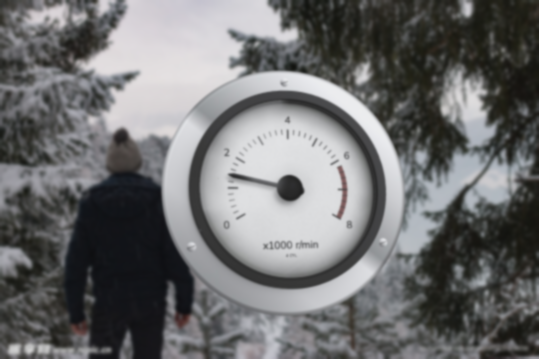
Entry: 1400 rpm
